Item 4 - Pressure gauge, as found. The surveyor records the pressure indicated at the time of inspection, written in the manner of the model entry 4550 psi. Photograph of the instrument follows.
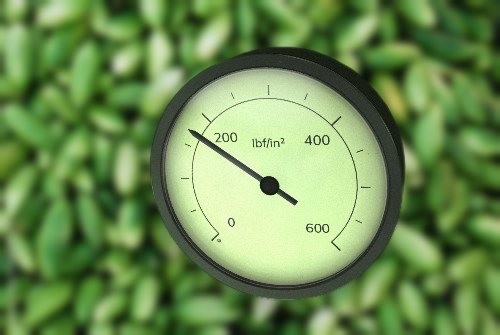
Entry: 175 psi
